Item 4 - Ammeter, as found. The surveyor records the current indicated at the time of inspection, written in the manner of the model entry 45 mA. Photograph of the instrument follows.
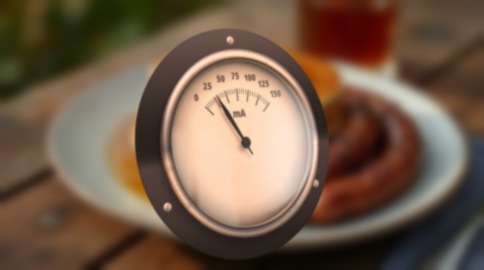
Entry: 25 mA
